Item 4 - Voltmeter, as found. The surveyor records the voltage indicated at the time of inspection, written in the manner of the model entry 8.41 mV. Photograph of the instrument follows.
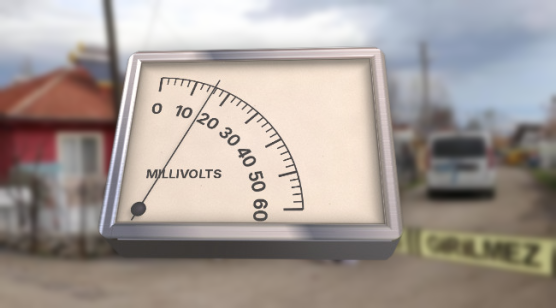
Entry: 16 mV
